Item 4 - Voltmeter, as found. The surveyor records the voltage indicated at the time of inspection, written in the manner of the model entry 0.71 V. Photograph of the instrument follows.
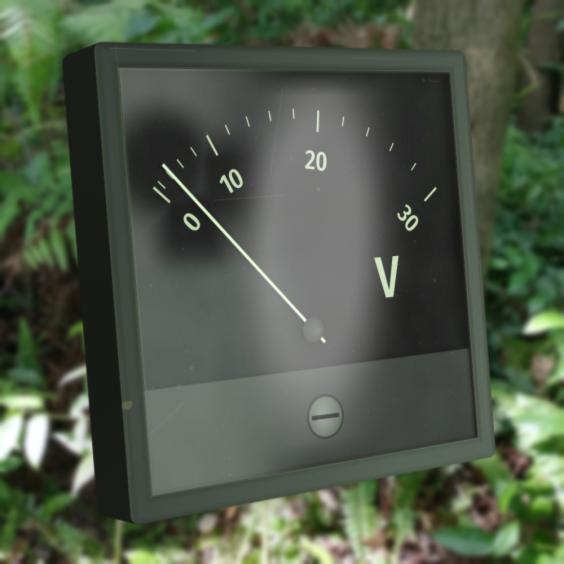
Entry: 4 V
